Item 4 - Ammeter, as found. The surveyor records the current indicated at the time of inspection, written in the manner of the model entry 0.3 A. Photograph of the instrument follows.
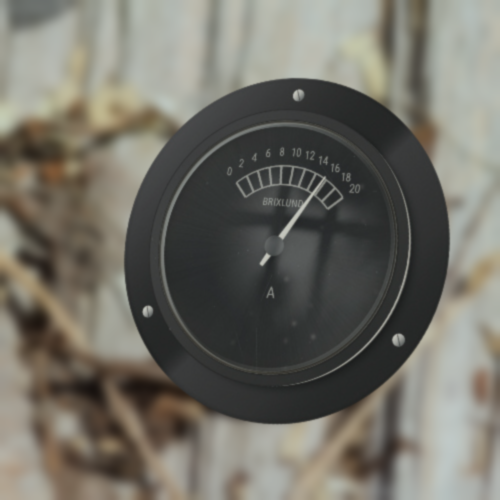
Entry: 16 A
